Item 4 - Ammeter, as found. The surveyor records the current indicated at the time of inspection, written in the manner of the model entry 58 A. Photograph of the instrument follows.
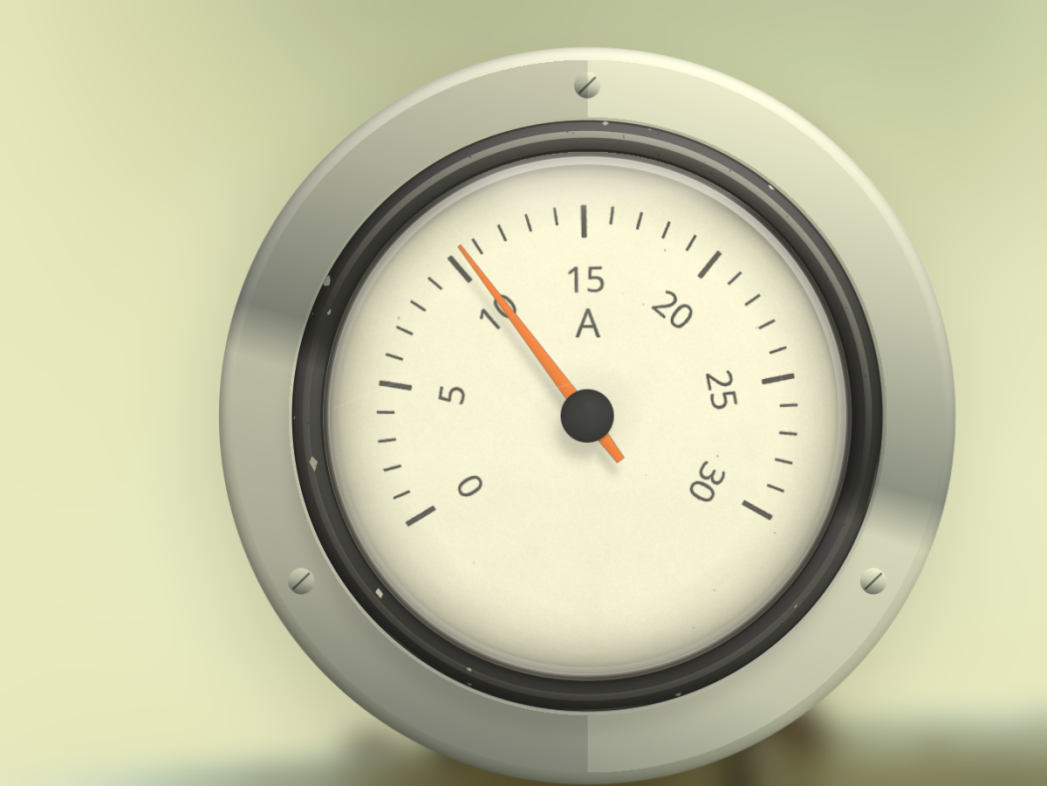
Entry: 10.5 A
